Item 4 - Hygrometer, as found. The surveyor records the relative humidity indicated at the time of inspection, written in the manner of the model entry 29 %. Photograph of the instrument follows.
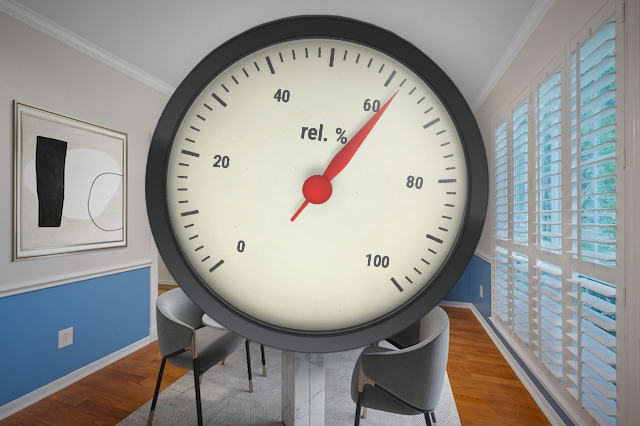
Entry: 62 %
